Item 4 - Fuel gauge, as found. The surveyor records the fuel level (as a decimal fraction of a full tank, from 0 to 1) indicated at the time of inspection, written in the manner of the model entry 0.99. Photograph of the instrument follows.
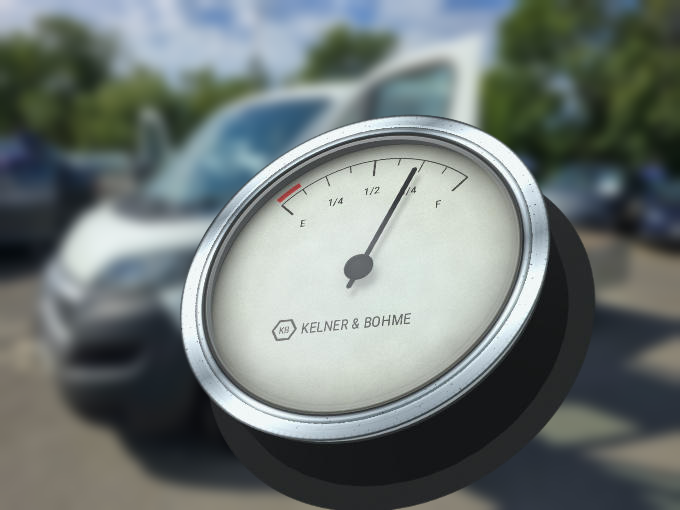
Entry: 0.75
